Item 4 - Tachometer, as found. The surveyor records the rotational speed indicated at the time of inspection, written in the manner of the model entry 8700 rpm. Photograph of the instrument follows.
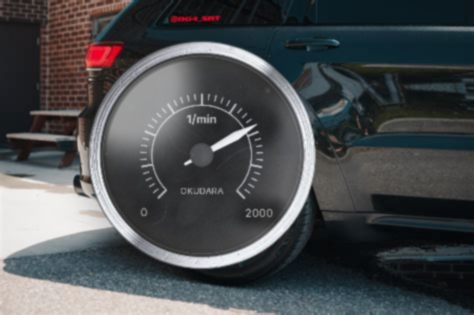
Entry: 1450 rpm
